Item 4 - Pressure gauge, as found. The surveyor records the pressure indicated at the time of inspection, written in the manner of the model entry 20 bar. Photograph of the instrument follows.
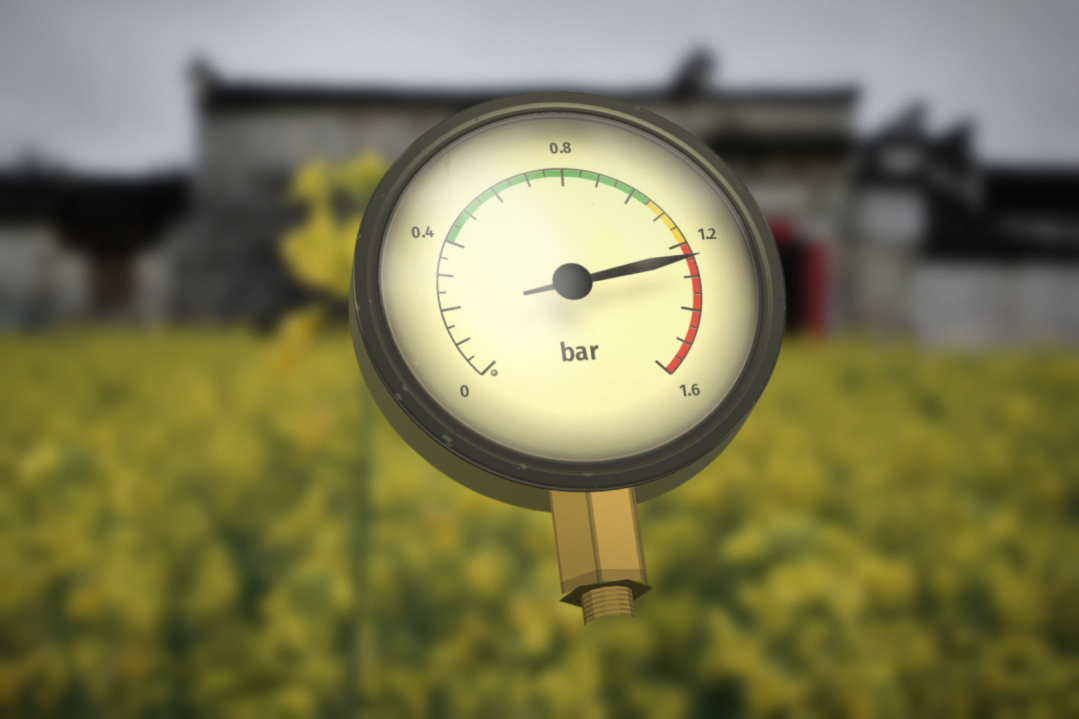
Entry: 1.25 bar
